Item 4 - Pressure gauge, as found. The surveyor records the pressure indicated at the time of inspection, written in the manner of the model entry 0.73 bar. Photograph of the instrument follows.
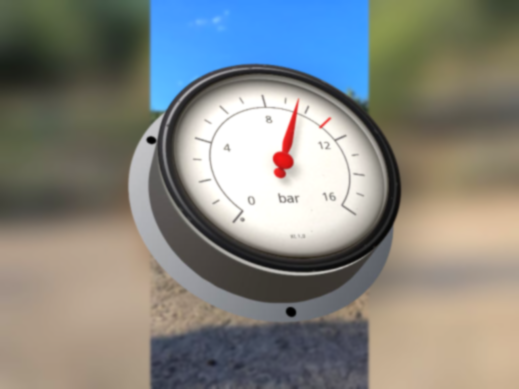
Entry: 9.5 bar
